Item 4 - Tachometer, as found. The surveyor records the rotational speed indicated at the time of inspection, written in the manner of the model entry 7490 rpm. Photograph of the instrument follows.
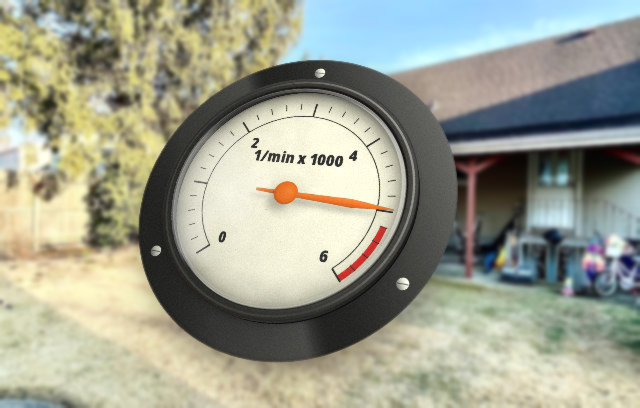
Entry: 5000 rpm
